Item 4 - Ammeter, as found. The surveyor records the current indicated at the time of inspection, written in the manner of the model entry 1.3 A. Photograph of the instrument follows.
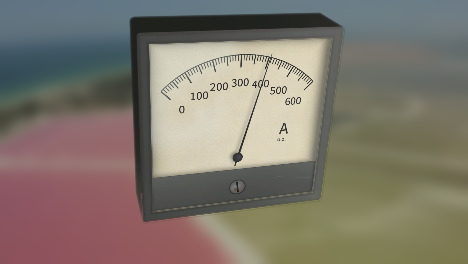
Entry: 400 A
